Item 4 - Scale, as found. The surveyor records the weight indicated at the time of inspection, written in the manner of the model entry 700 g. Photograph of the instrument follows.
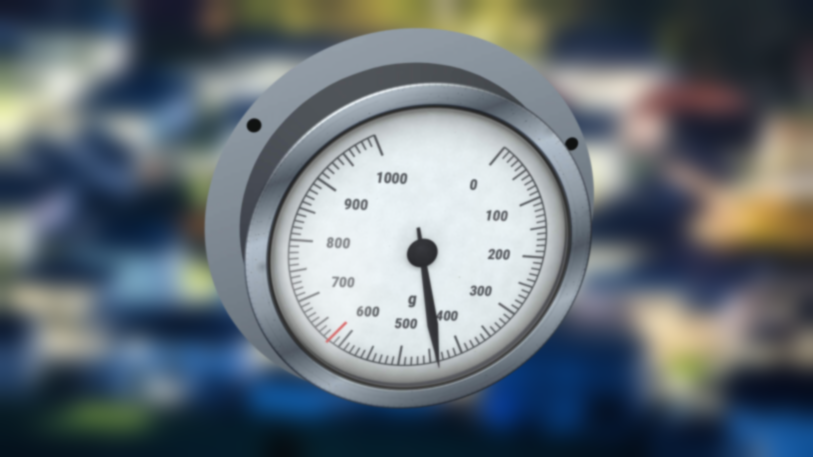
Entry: 440 g
